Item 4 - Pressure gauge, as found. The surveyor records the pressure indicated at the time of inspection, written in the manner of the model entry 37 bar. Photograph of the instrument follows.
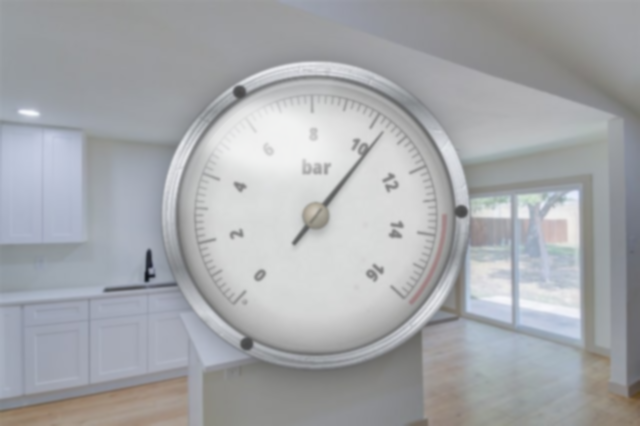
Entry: 10.4 bar
